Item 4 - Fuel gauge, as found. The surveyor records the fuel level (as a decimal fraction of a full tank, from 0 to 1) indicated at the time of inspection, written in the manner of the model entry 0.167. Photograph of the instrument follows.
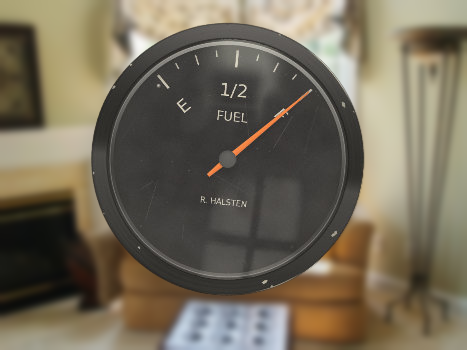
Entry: 1
